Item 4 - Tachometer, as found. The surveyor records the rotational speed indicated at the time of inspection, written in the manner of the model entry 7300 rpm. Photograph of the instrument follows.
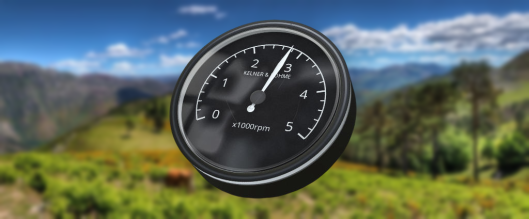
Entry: 2800 rpm
